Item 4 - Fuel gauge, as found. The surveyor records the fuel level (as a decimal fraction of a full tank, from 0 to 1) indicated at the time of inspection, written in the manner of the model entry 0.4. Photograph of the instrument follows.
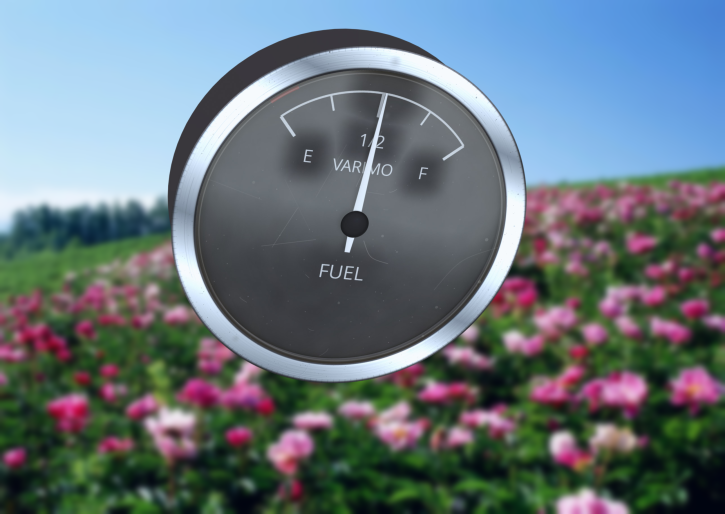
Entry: 0.5
